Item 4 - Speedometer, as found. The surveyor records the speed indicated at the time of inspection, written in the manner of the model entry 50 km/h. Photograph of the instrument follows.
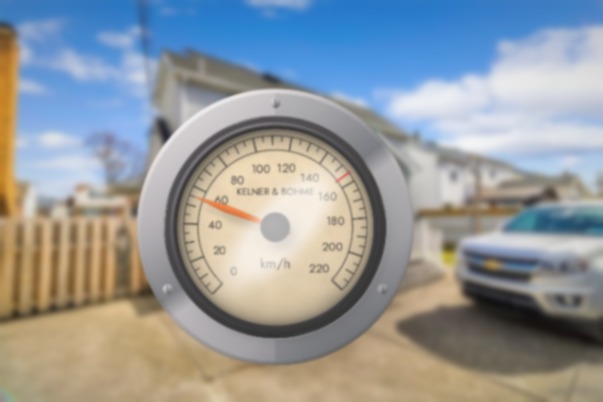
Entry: 55 km/h
